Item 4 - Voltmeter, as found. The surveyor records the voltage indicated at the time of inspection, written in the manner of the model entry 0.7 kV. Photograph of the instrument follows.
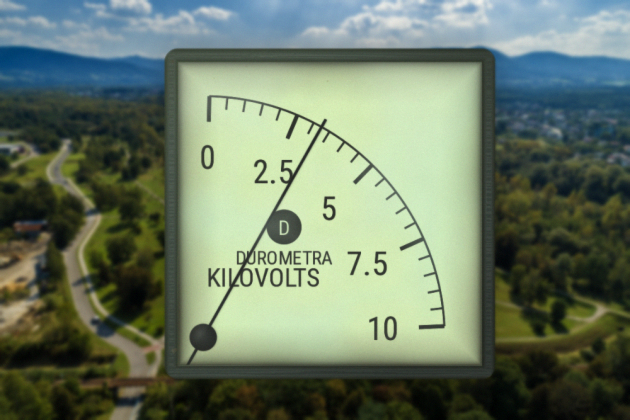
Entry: 3.25 kV
